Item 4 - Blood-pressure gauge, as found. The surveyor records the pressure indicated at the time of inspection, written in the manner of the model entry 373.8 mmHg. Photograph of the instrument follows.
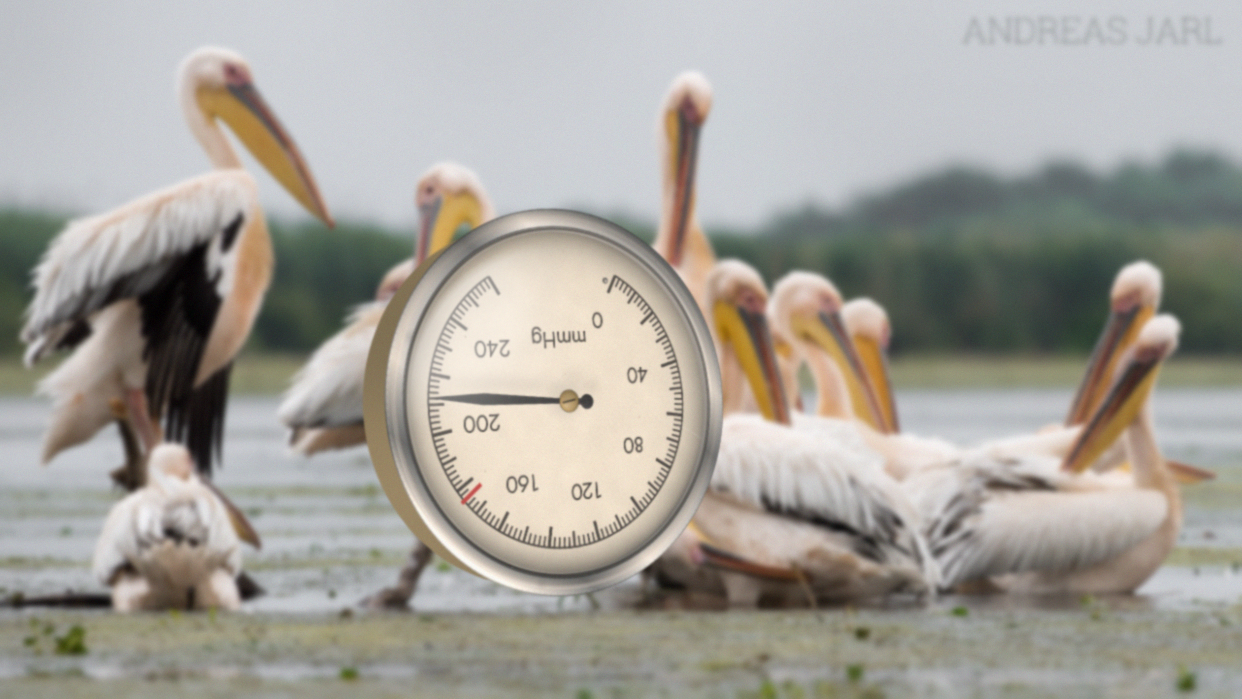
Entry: 212 mmHg
